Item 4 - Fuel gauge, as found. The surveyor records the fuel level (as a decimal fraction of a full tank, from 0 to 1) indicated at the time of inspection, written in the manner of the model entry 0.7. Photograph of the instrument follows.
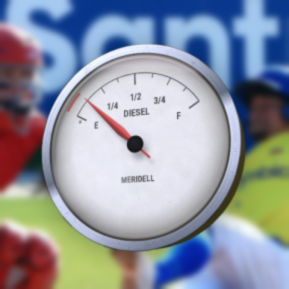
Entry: 0.125
